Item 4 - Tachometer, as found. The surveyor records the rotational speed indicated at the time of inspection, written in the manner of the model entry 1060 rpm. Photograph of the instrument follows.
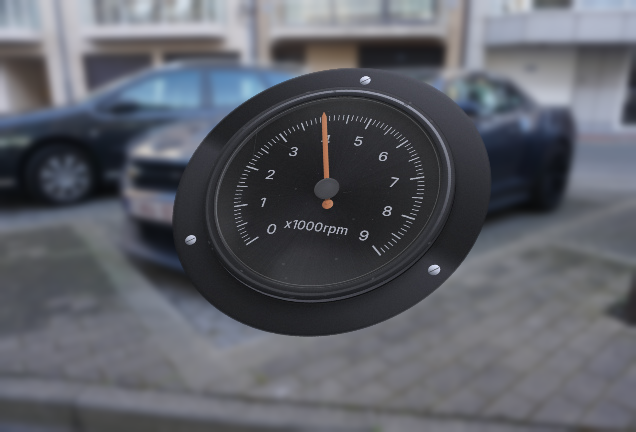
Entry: 4000 rpm
